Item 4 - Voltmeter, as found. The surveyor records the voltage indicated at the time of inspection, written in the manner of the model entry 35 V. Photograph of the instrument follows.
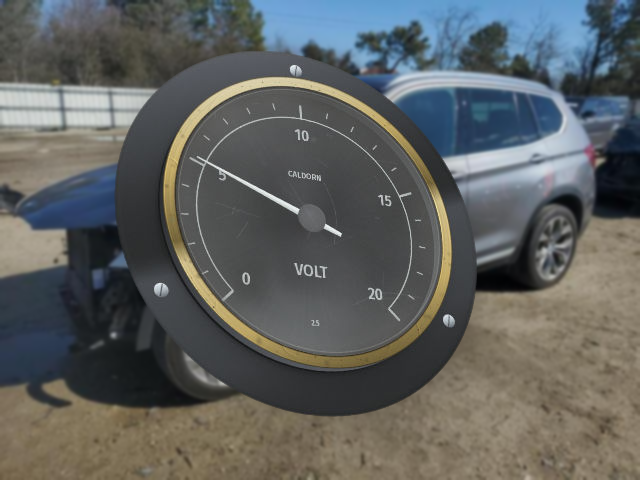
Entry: 5 V
